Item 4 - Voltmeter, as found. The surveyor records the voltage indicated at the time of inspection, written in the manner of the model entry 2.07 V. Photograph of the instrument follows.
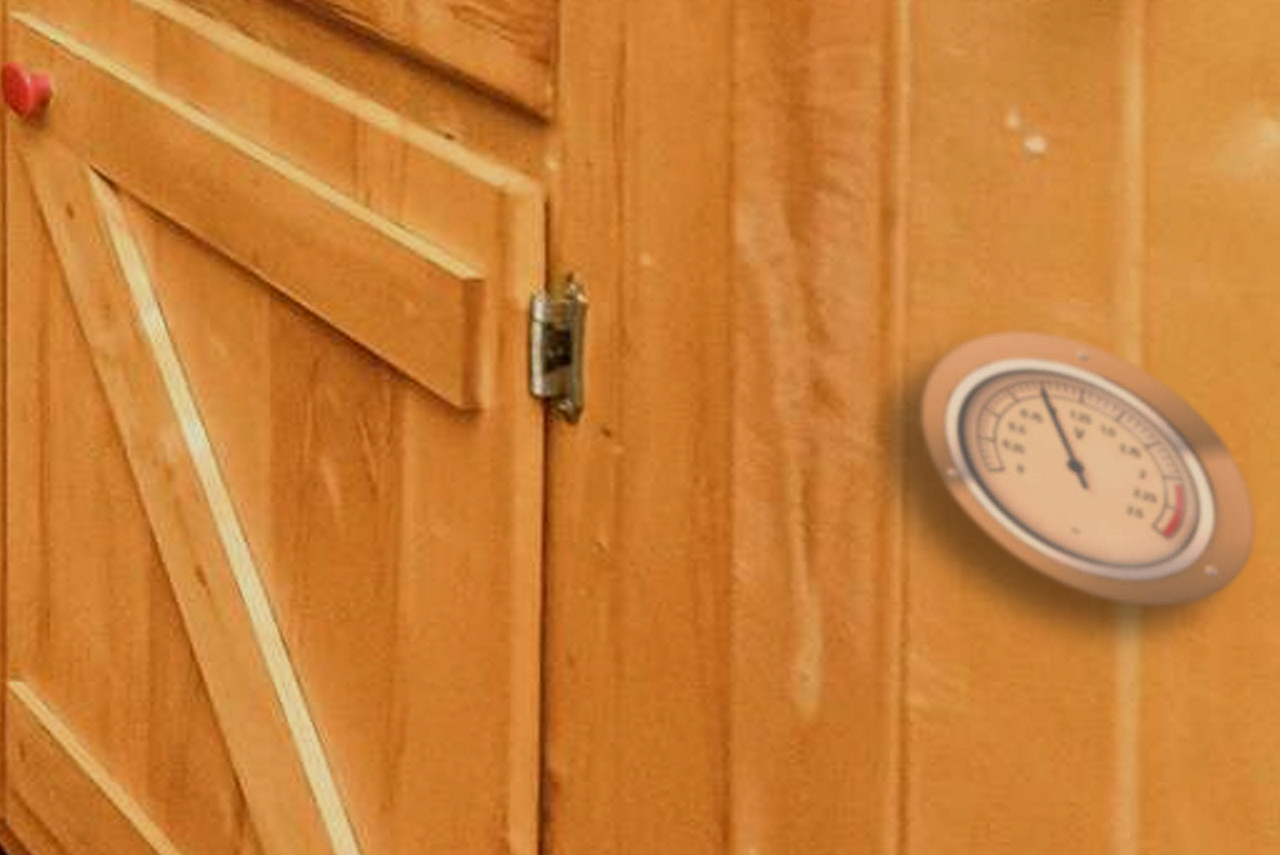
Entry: 1 V
